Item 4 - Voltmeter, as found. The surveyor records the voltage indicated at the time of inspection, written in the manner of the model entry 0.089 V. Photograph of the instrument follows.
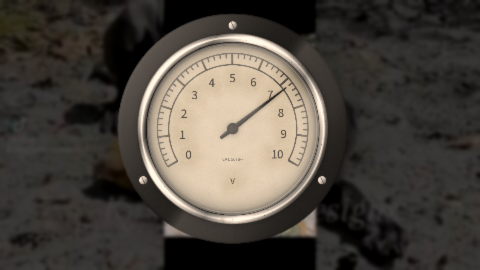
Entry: 7.2 V
